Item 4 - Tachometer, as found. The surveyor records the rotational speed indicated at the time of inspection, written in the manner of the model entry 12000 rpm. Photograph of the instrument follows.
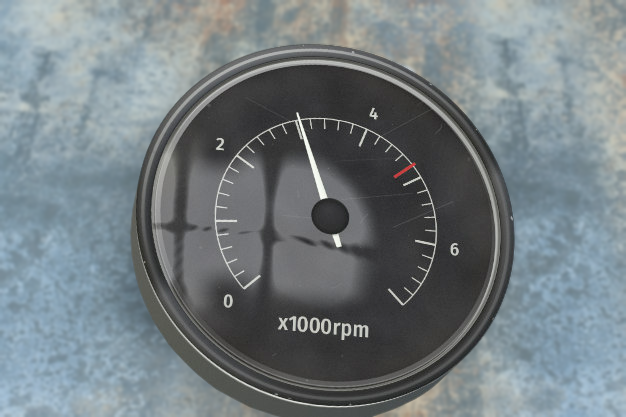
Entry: 3000 rpm
